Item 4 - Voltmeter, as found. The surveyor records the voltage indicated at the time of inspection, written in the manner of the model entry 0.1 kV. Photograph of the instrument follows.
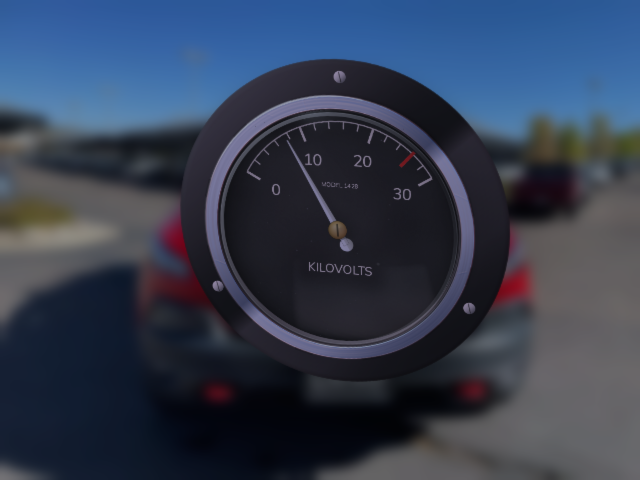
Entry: 8 kV
